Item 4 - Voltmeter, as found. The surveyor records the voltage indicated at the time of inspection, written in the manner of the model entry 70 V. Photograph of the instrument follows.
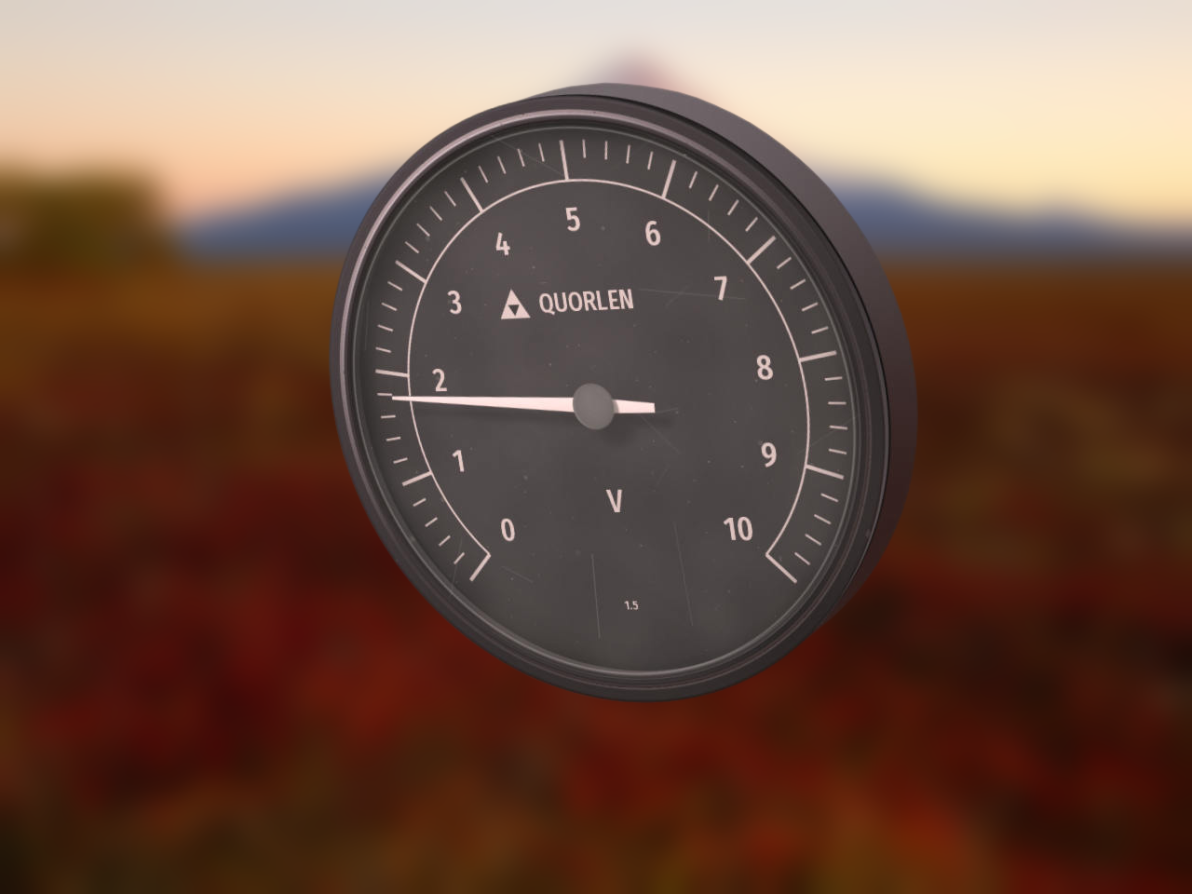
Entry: 1.8 V
